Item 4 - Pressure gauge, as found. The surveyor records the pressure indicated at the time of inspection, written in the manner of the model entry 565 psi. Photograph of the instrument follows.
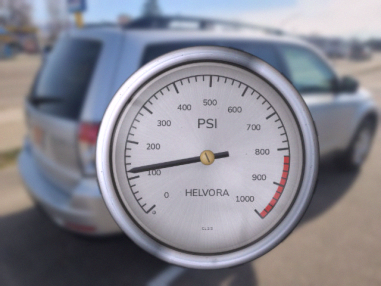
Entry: 120 psi
